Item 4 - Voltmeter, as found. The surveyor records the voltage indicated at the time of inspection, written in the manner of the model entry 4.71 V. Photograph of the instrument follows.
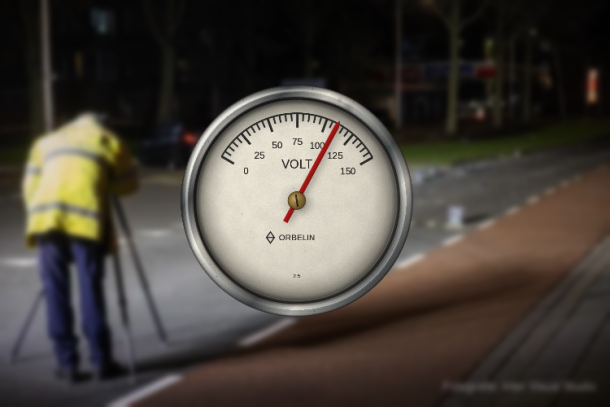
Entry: 110 V
